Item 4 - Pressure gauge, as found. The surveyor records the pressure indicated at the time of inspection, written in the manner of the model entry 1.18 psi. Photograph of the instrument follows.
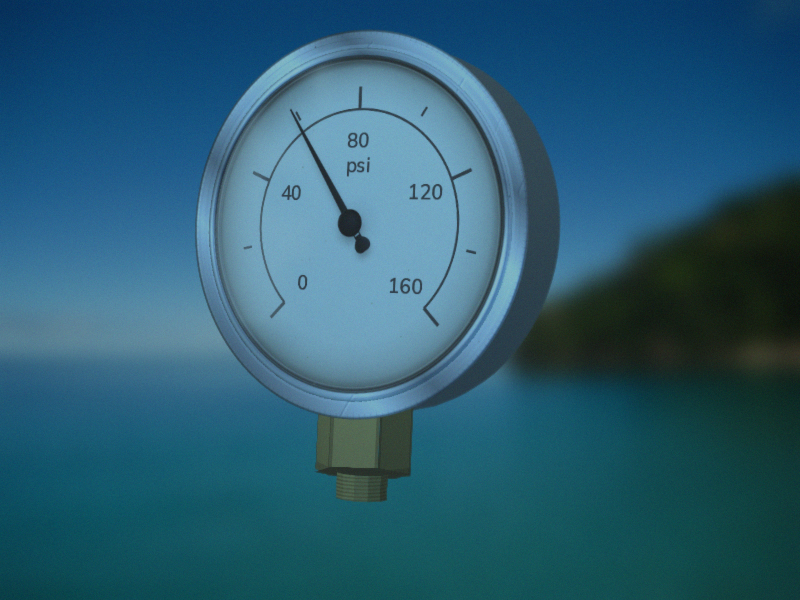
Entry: 60 psi
